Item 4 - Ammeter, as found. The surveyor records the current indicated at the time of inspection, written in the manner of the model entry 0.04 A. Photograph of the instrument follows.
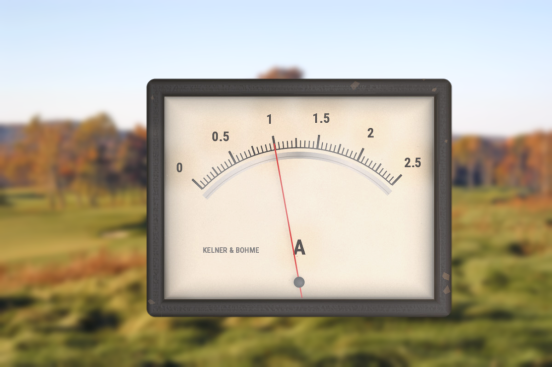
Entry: 1 A
